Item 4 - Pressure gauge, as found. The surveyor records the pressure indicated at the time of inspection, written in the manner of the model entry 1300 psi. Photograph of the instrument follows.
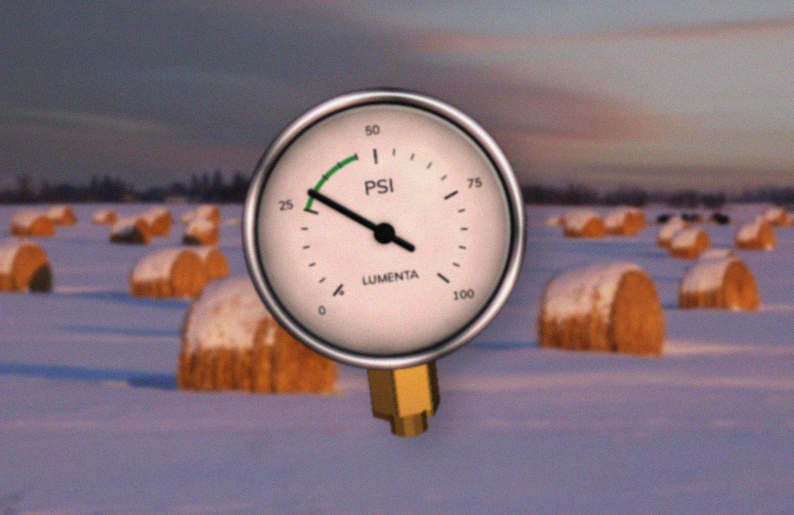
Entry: 30 psi
